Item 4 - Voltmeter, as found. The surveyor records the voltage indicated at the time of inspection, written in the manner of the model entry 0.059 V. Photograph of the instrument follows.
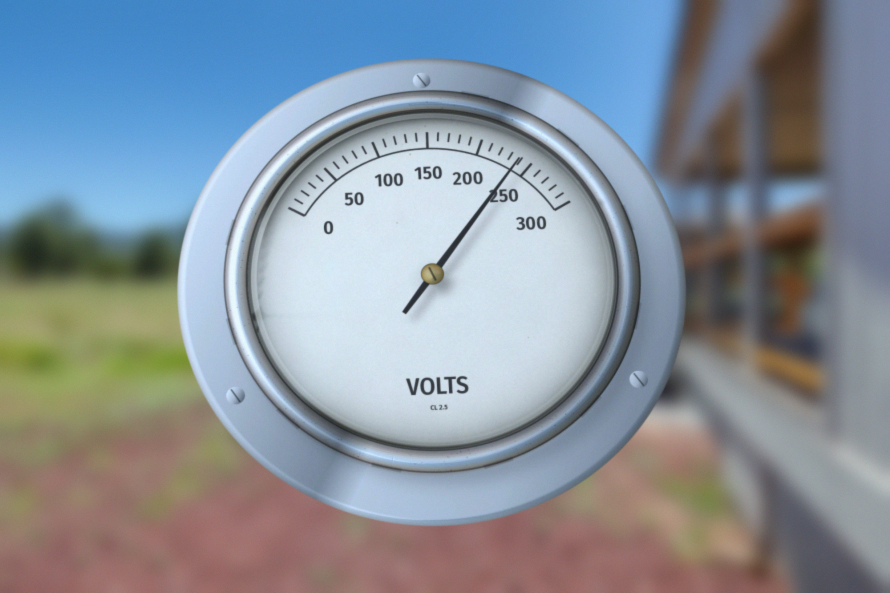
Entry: 240 V
